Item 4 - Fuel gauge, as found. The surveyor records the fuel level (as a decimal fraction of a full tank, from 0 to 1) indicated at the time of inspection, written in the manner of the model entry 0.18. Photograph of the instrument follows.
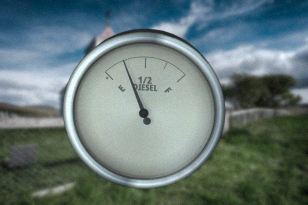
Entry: 0.25
